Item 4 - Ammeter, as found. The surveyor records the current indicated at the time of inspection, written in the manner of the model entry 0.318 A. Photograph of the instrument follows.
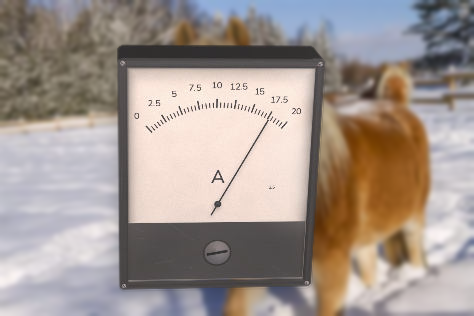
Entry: 17.5 A
